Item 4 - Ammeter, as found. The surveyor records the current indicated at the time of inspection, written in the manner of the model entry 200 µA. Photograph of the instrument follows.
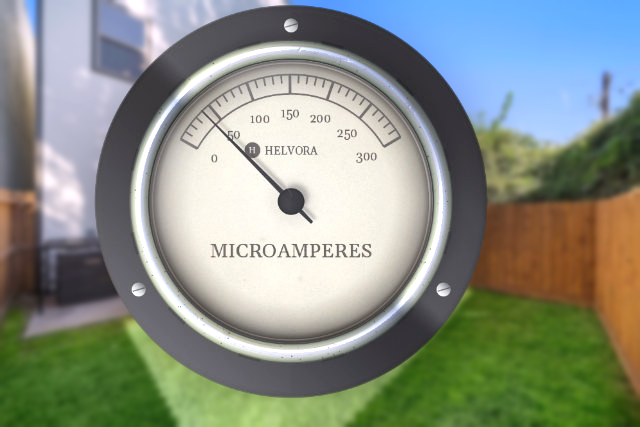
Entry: 40 µA
